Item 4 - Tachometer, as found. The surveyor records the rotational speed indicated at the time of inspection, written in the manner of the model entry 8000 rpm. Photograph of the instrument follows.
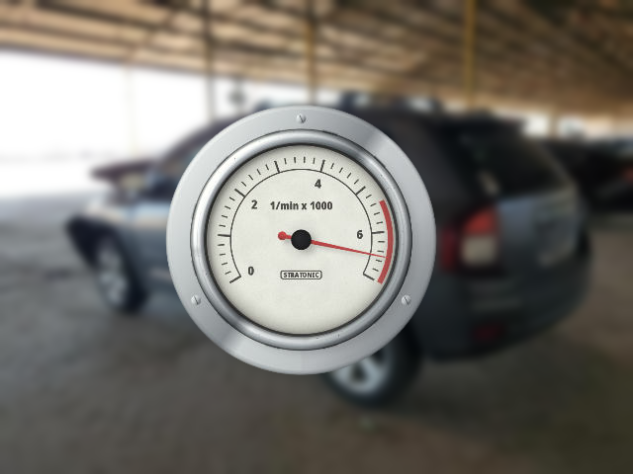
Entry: 6500 rpm
